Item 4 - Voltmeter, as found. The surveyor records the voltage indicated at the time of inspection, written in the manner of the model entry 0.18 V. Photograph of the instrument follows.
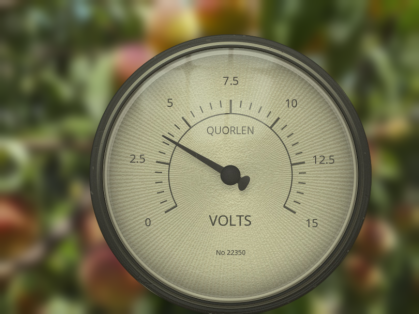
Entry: 3.75 V
